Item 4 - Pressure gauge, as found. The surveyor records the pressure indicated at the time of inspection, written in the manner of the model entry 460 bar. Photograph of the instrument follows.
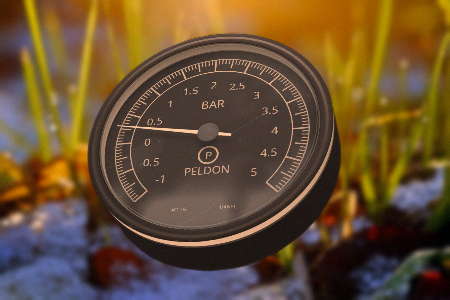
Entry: 0.25 bar
